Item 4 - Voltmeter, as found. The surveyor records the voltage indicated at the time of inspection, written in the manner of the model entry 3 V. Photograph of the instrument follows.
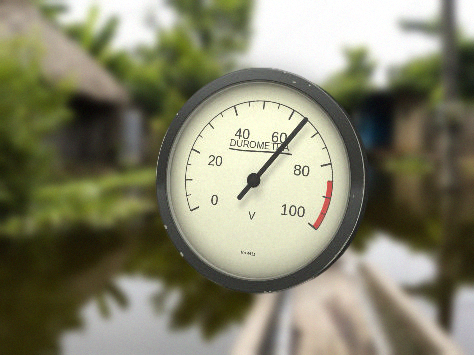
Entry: 65 V
